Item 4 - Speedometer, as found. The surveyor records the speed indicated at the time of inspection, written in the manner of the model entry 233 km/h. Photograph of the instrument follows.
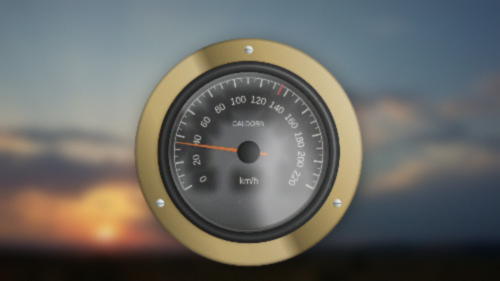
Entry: 35 km/h
